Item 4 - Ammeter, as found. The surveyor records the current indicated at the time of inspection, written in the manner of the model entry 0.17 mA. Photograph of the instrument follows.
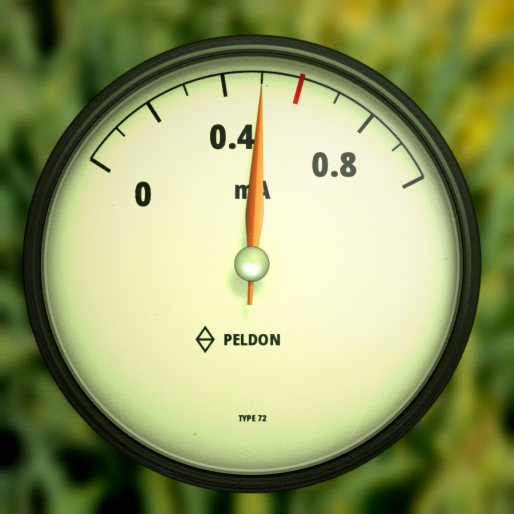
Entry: 0.5 mA
